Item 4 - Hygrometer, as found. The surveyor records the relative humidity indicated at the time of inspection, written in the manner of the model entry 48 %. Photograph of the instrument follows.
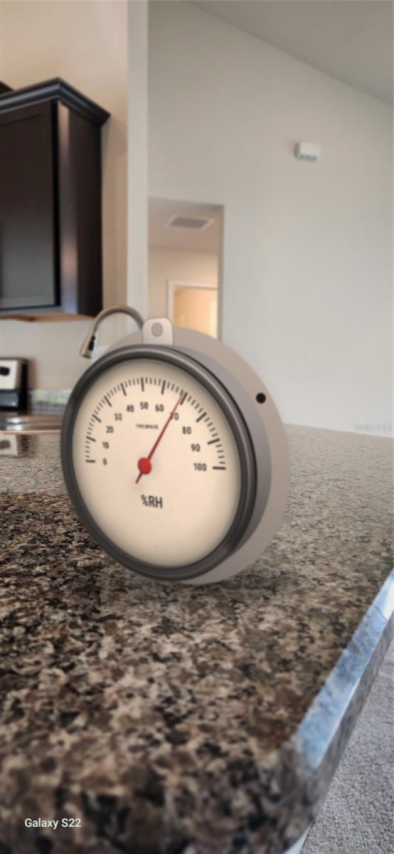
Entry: 70 %
